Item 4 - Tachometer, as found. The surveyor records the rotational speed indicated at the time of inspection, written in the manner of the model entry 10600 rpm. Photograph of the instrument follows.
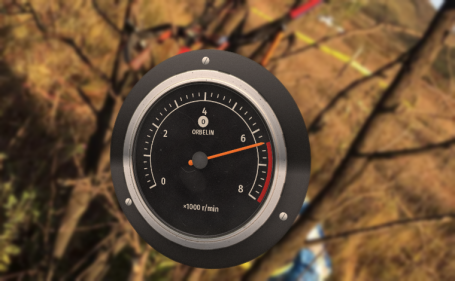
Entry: 6400 rpm
